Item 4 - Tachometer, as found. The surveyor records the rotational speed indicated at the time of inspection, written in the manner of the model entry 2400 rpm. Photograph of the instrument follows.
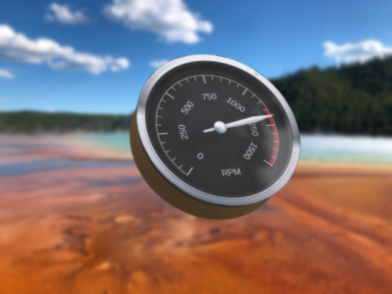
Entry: 1200 rpm
